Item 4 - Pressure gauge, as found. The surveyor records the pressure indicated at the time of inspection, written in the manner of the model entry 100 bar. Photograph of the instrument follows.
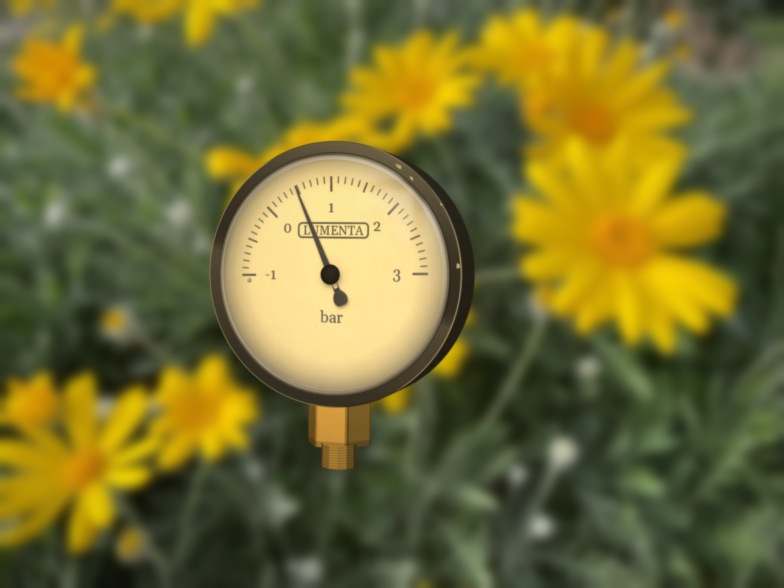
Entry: 0.5 bar
